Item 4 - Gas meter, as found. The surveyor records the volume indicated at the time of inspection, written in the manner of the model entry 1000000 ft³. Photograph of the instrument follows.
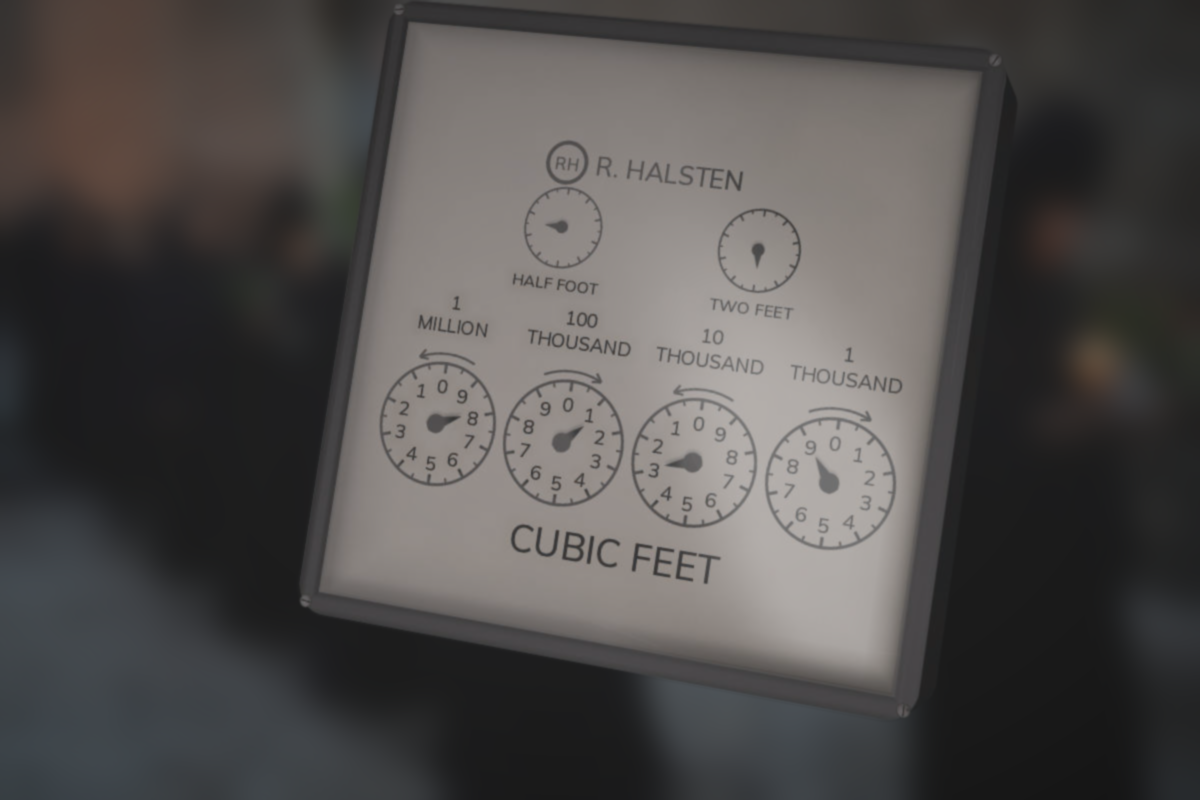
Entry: 812900 ft³
